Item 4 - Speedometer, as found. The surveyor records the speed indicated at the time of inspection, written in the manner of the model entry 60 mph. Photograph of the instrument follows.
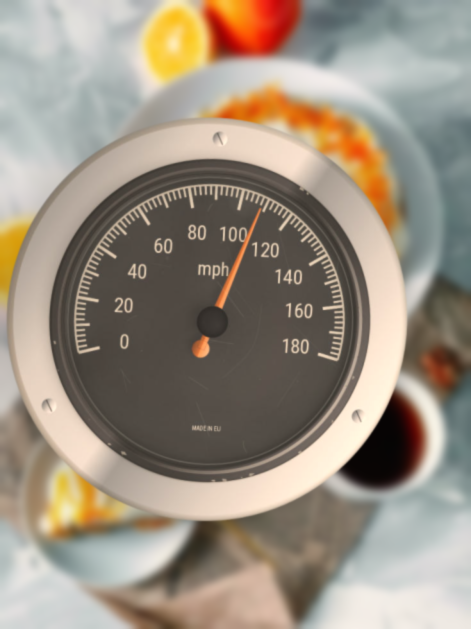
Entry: 108 mph
